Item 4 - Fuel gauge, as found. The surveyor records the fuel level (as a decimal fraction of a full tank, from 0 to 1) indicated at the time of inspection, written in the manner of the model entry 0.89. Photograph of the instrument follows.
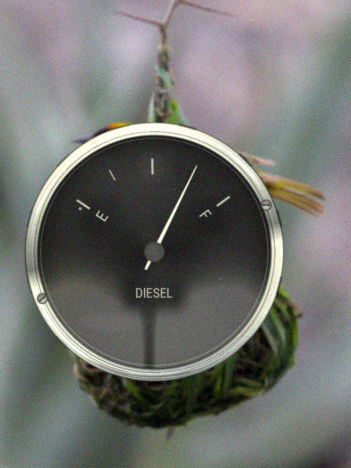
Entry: 0.75
